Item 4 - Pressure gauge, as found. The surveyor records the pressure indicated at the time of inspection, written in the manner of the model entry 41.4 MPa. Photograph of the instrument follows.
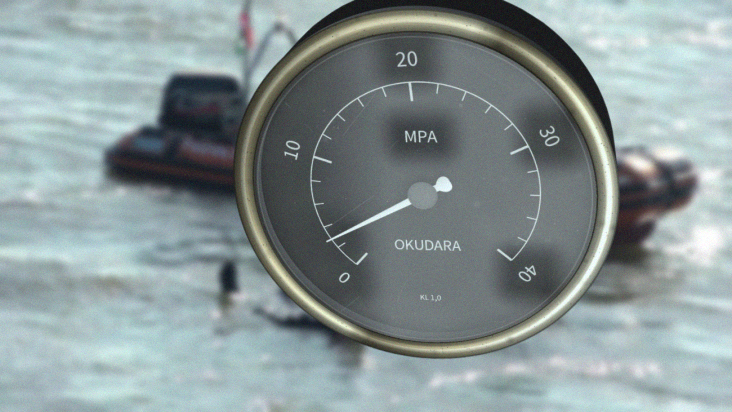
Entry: 3 MPa
